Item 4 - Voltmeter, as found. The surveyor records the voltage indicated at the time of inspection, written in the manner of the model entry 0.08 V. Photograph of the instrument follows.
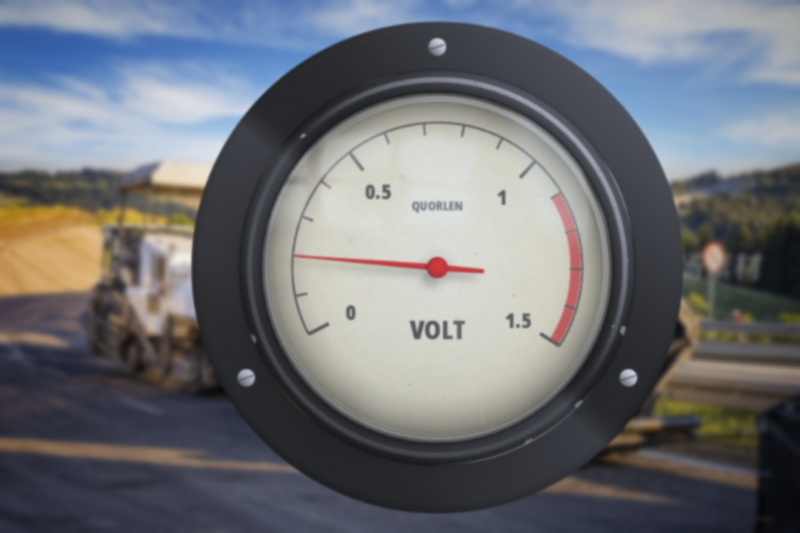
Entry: 0.2 V
